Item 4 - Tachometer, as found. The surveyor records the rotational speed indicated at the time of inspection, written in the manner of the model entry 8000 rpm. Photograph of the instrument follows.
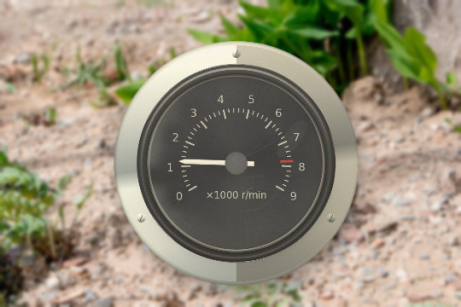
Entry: 1200 rpm
